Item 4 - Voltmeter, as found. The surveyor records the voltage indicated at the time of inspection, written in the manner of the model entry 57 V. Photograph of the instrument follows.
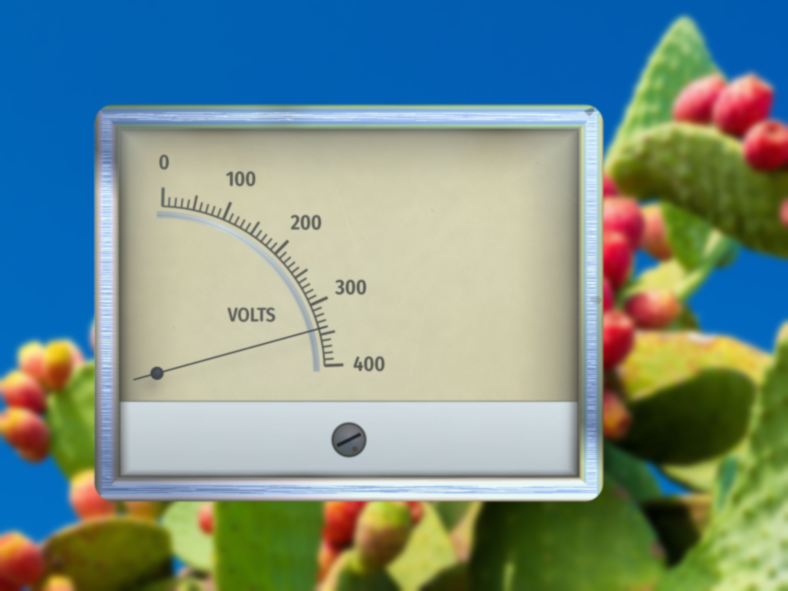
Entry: 340 V
